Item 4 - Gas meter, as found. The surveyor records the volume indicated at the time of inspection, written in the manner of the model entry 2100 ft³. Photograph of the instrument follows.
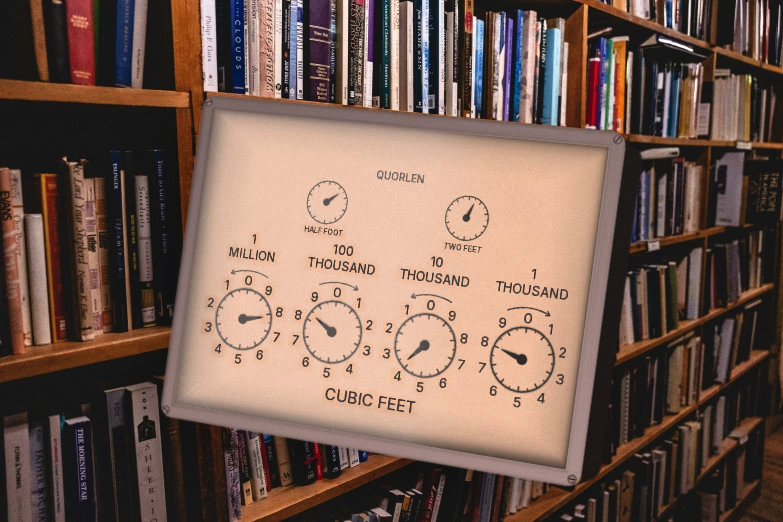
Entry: 783800 ft³
